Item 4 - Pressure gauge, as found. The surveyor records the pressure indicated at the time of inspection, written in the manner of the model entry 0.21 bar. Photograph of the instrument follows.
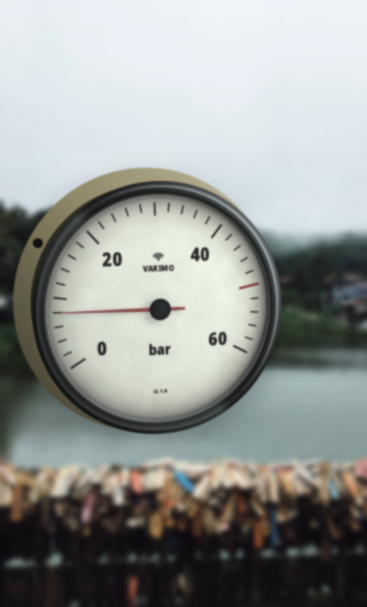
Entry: 8 bar
